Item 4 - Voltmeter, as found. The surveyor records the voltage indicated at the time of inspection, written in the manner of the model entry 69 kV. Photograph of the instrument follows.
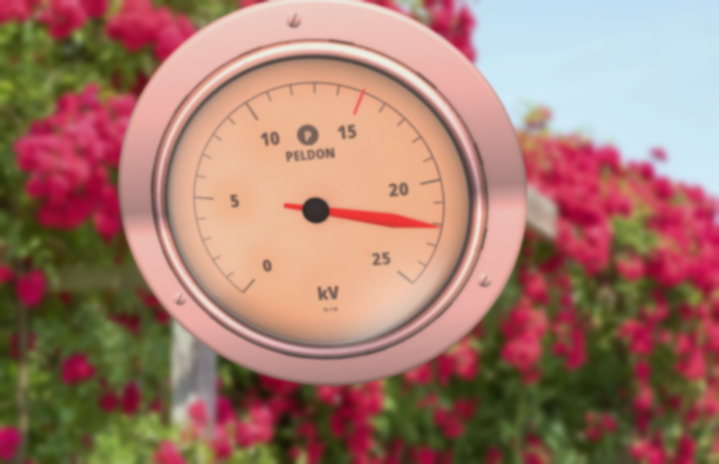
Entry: 22 kV
